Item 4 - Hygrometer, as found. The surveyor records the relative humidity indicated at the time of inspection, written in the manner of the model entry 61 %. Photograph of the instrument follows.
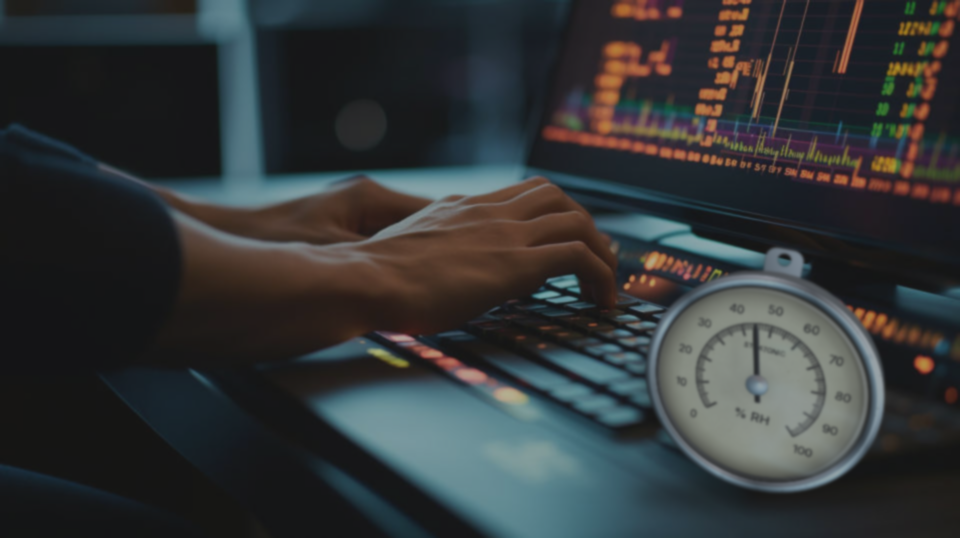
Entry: 45 %
